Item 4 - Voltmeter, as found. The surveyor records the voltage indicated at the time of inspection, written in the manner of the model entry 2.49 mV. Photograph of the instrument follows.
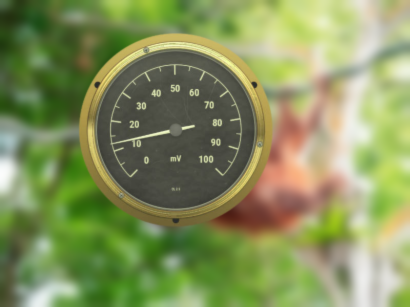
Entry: 12.5 mV
